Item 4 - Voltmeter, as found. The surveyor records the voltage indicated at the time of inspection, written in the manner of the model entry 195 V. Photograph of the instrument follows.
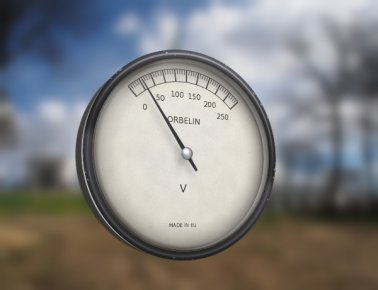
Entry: 25 V
